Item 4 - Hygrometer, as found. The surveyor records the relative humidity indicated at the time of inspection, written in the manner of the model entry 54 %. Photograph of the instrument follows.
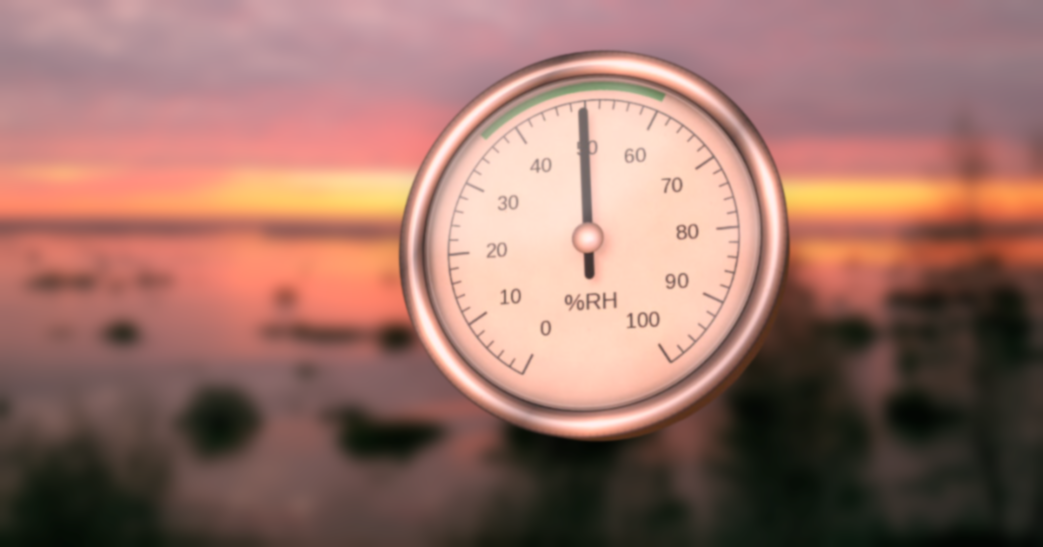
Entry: 50 %
